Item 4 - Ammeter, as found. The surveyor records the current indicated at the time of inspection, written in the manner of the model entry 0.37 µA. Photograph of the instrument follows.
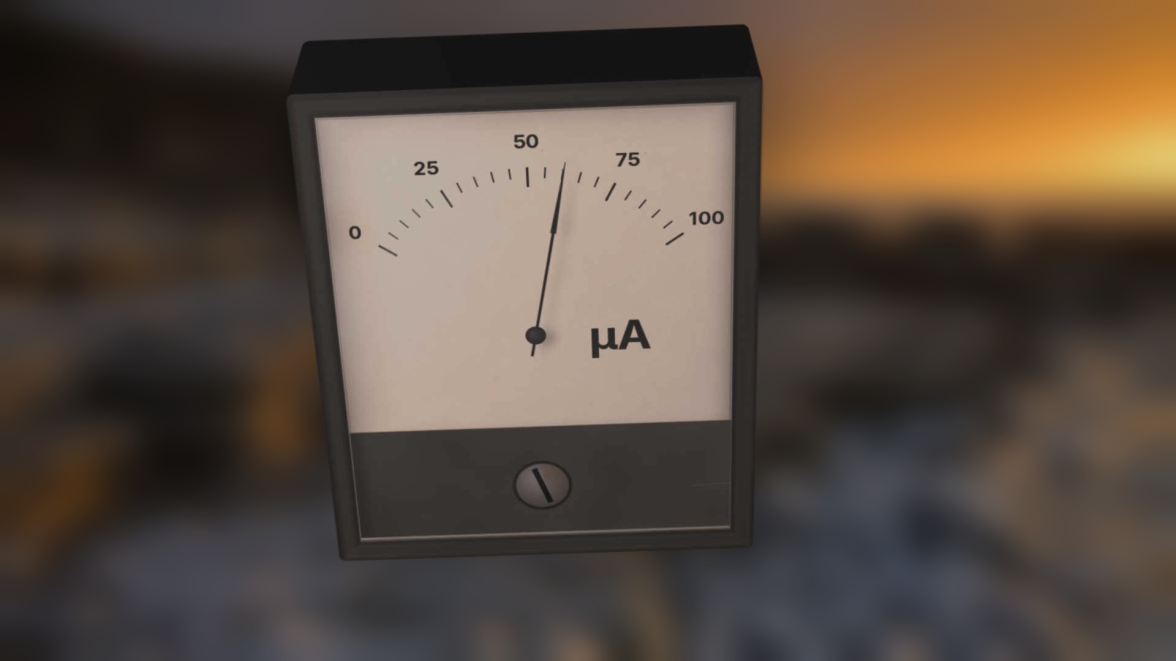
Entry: 60 µA
